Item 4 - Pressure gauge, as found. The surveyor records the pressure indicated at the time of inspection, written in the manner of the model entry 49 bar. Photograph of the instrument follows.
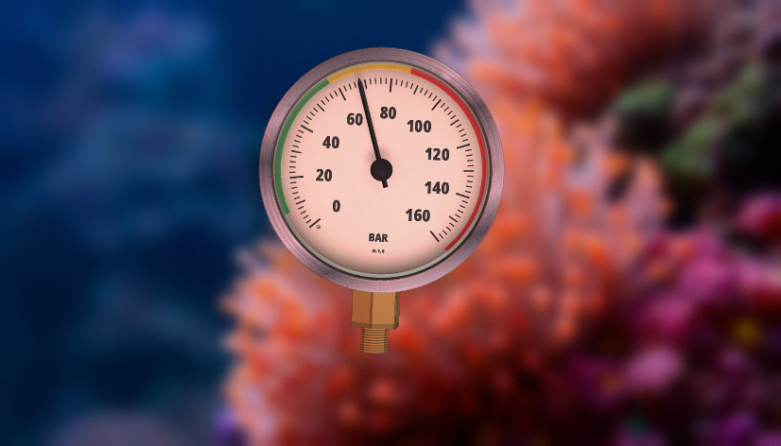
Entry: 68 bar
